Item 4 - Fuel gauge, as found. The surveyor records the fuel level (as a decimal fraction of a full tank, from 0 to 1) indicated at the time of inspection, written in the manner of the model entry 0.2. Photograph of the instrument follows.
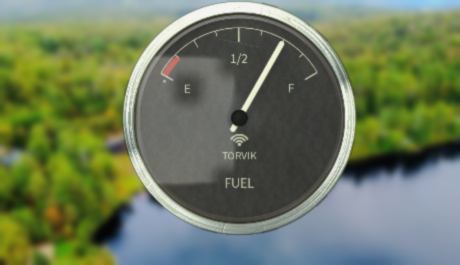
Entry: 0.75
